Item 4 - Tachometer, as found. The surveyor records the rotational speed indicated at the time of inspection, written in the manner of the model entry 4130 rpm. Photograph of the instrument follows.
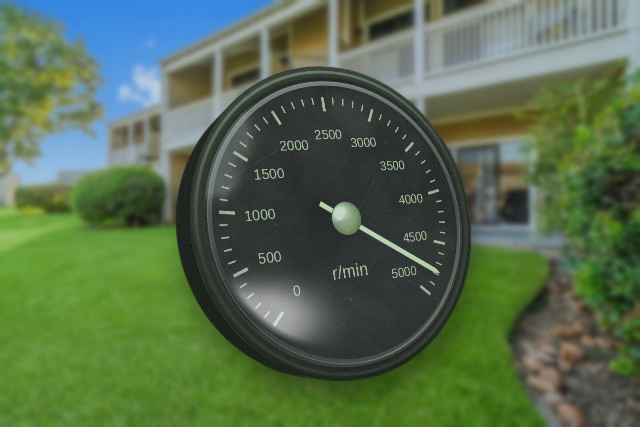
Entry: 4800 rpm
